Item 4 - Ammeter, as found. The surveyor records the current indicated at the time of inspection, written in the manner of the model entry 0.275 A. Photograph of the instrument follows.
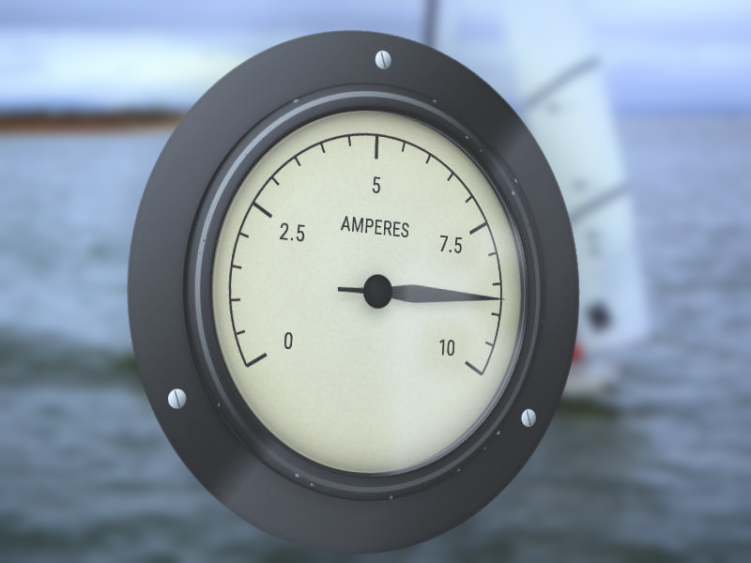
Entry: 8.75 A
